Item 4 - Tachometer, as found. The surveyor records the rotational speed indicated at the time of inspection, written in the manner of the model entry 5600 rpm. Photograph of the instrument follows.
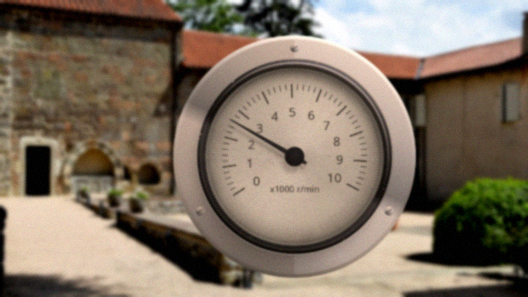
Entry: 2600 rpm
